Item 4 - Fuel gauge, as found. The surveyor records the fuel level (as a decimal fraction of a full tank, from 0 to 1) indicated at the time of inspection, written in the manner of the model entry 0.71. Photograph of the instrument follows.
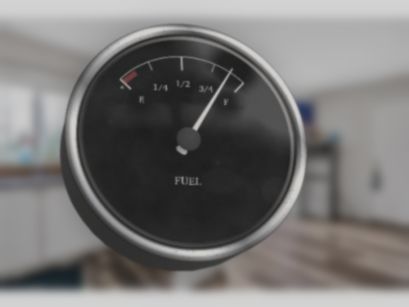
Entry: 0.875
